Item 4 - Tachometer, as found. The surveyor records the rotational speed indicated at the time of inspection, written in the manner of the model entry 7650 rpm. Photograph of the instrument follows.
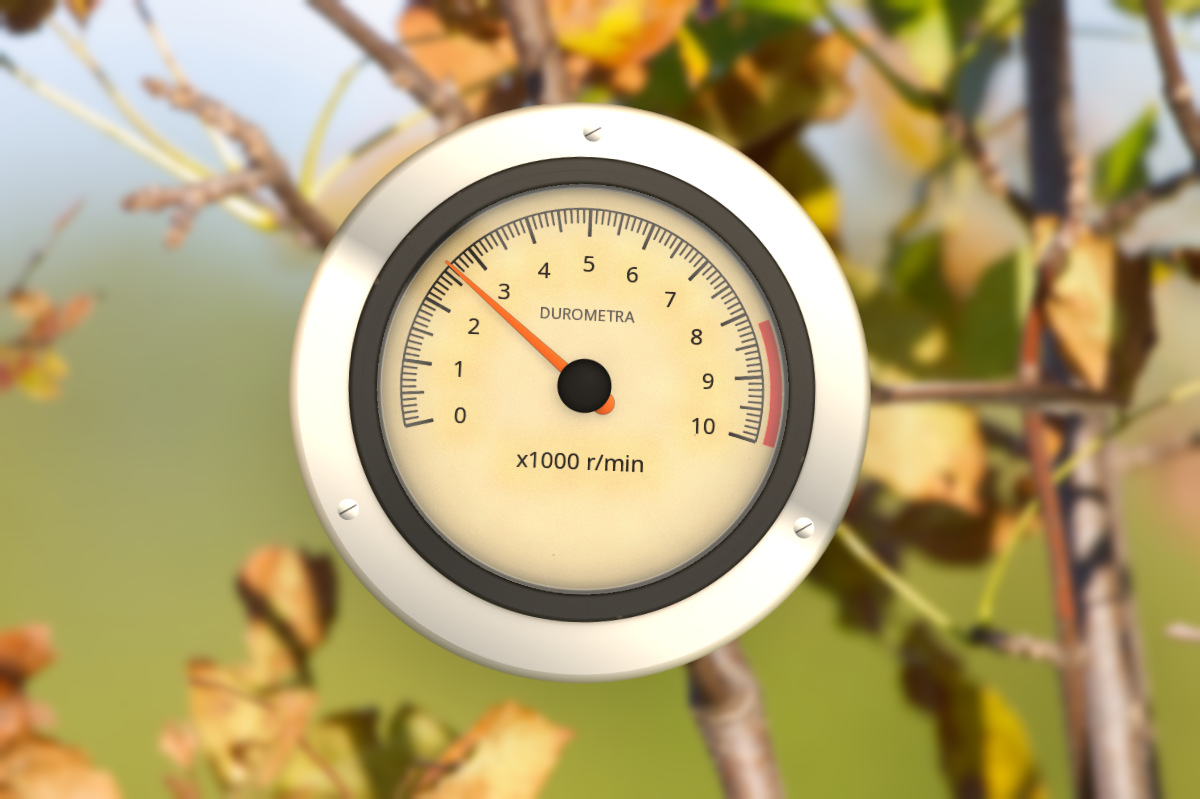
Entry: 2600 rpm
